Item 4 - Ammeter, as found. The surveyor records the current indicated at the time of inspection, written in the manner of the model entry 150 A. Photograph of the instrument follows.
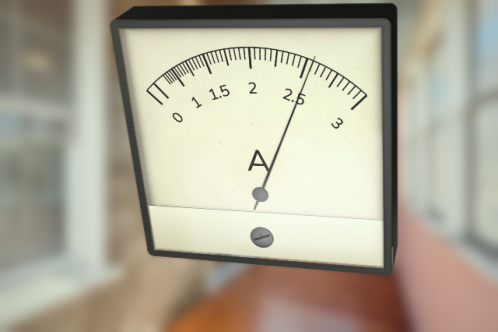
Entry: 2.55 A
